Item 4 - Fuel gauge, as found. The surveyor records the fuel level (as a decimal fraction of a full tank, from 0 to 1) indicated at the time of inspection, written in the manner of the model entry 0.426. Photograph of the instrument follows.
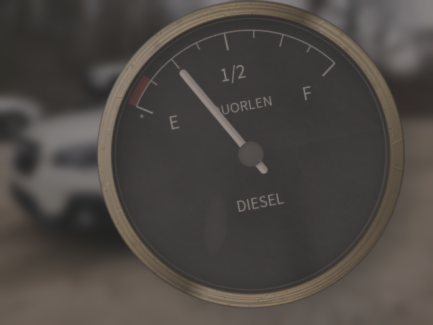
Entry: 0.25
